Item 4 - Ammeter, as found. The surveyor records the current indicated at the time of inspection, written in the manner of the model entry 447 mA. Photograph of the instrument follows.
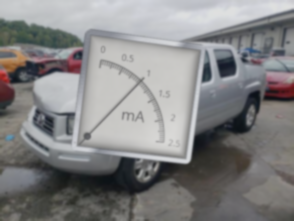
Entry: 1 mA
